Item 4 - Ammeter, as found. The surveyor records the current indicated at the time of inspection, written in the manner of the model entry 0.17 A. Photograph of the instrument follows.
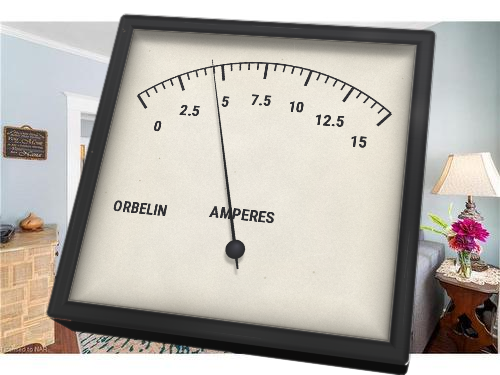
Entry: 4.5 A
